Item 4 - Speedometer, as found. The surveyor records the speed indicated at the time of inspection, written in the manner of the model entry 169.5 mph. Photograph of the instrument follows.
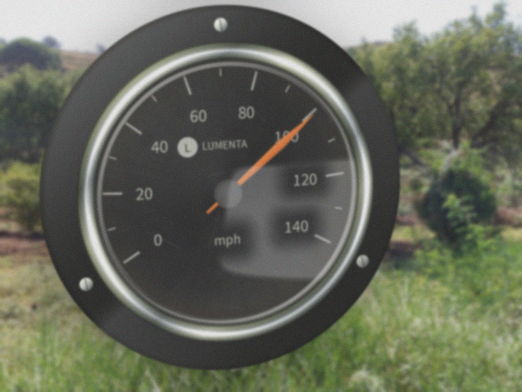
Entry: 100 mph
